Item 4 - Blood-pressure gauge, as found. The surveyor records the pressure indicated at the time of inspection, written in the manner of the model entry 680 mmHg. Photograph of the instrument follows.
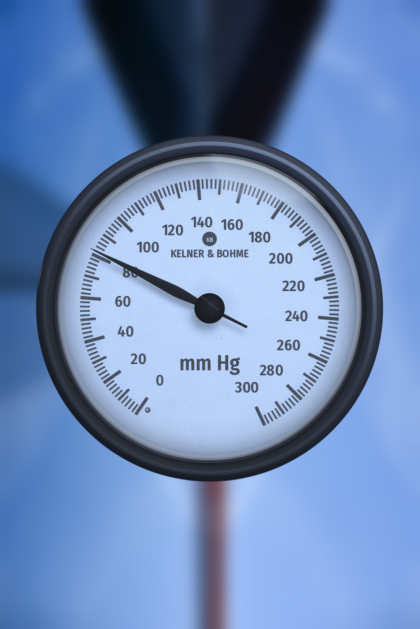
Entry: 82 mmHg
